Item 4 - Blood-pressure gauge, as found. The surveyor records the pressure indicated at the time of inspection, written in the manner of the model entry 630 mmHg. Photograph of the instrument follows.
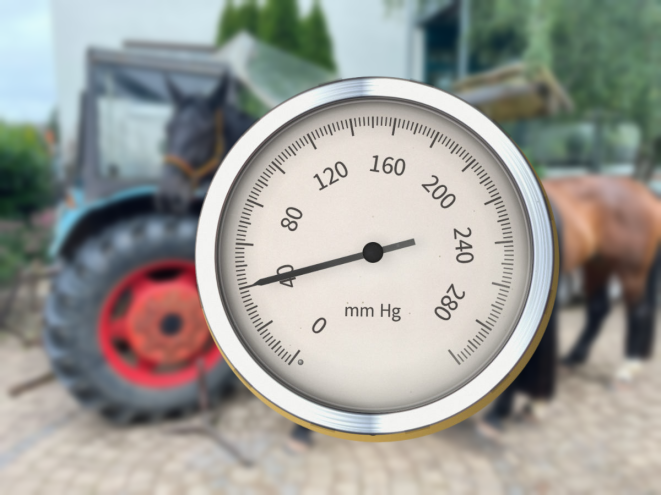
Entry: 40 mmHg
